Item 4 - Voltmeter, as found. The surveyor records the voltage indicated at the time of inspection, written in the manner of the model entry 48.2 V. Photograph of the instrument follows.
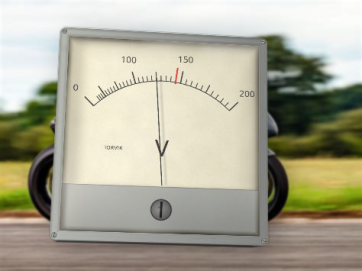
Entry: 125 V
